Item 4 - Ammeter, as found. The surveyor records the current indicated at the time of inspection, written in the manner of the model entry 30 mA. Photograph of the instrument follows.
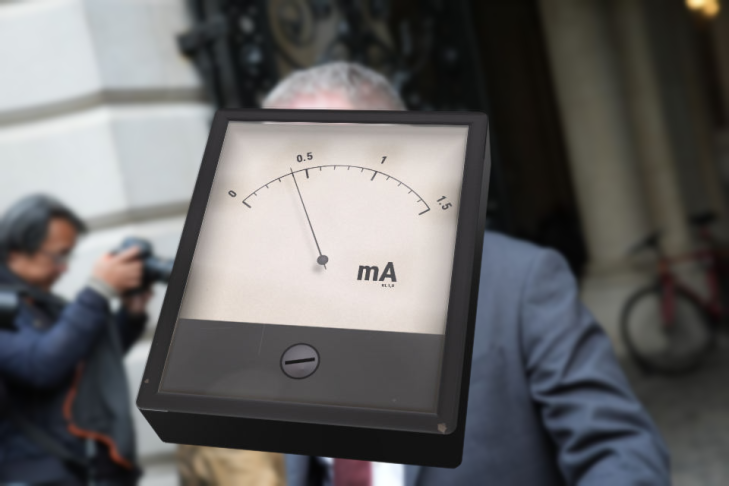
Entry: 0.4 mA
